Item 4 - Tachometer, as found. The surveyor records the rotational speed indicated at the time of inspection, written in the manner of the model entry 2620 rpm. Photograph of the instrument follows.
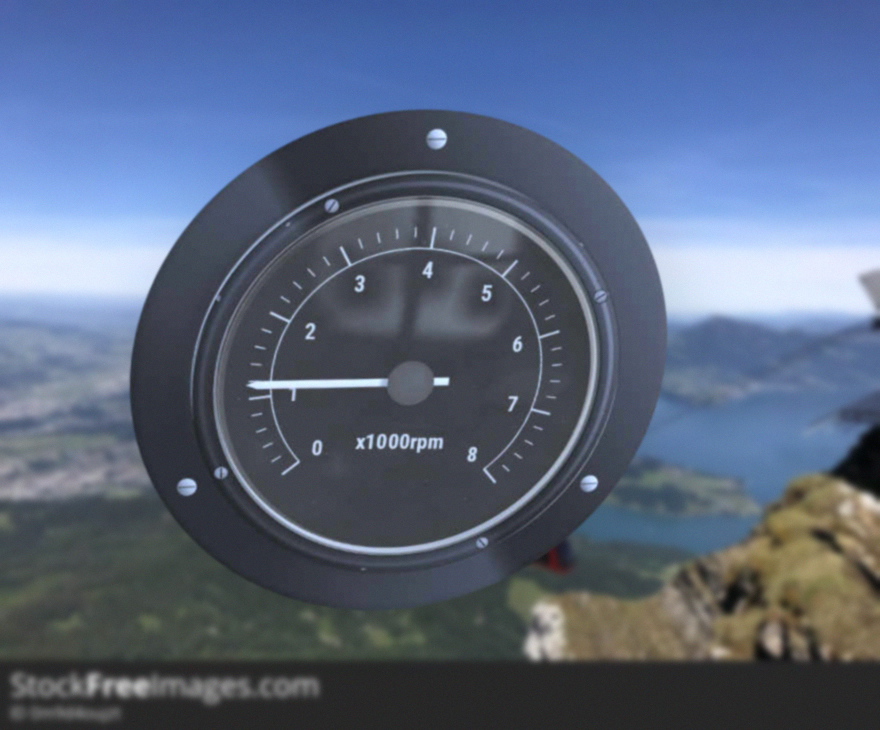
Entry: 1200 rpm
